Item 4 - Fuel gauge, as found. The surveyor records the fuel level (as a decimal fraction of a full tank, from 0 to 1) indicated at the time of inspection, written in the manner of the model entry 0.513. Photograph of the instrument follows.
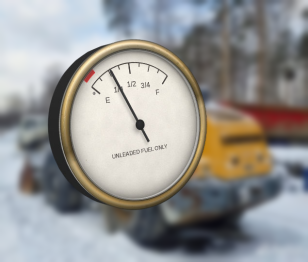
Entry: 0.25
